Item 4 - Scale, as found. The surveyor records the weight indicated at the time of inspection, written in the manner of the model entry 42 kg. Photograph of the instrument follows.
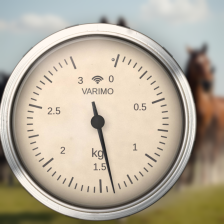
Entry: 1.4 kg
